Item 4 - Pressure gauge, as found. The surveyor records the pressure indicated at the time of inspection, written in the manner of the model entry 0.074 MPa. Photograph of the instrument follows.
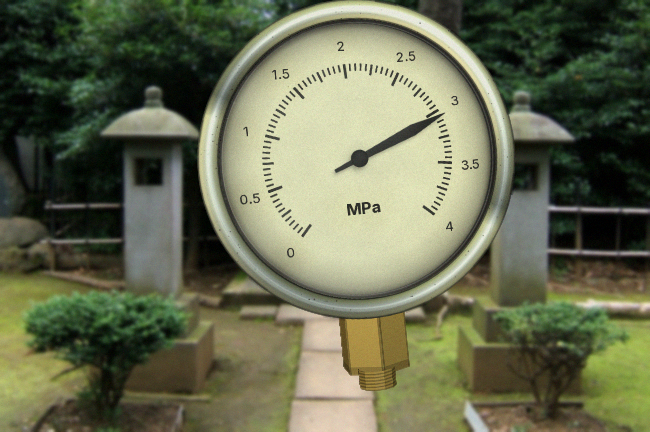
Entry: 3.05 MPa
